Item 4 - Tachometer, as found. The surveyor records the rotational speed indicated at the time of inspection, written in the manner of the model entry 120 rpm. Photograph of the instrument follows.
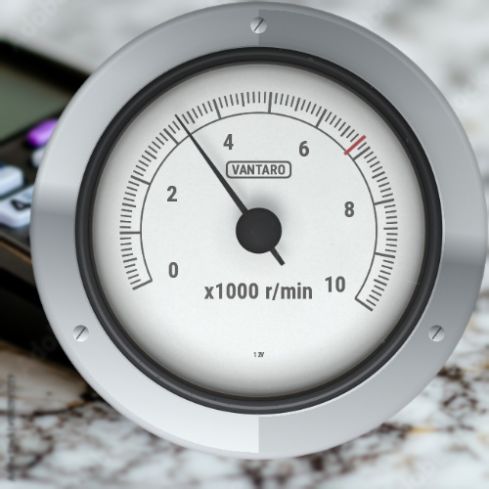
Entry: 3300 rpm
